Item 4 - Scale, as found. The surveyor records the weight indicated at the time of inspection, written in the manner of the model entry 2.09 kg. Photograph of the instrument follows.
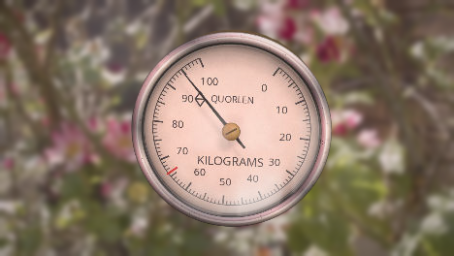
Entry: 95 kg
